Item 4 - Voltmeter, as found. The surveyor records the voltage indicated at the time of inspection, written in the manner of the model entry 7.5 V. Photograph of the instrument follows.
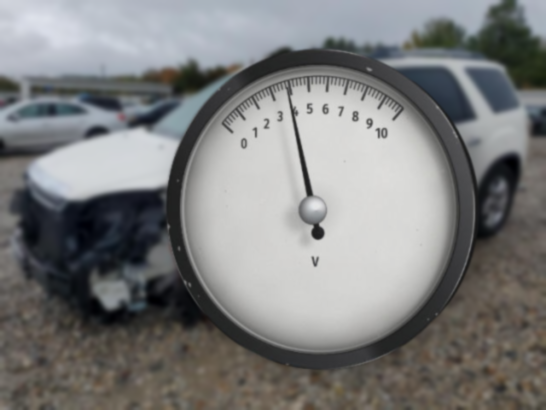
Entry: 4 V
